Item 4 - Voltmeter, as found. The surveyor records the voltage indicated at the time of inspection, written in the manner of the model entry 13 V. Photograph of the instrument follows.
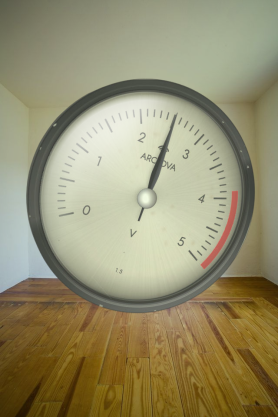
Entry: 2.5 V
